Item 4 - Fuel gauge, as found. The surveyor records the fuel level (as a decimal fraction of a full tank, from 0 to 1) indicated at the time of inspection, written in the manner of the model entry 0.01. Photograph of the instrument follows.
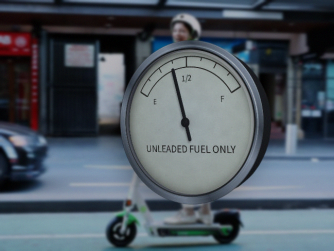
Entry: 0.375
